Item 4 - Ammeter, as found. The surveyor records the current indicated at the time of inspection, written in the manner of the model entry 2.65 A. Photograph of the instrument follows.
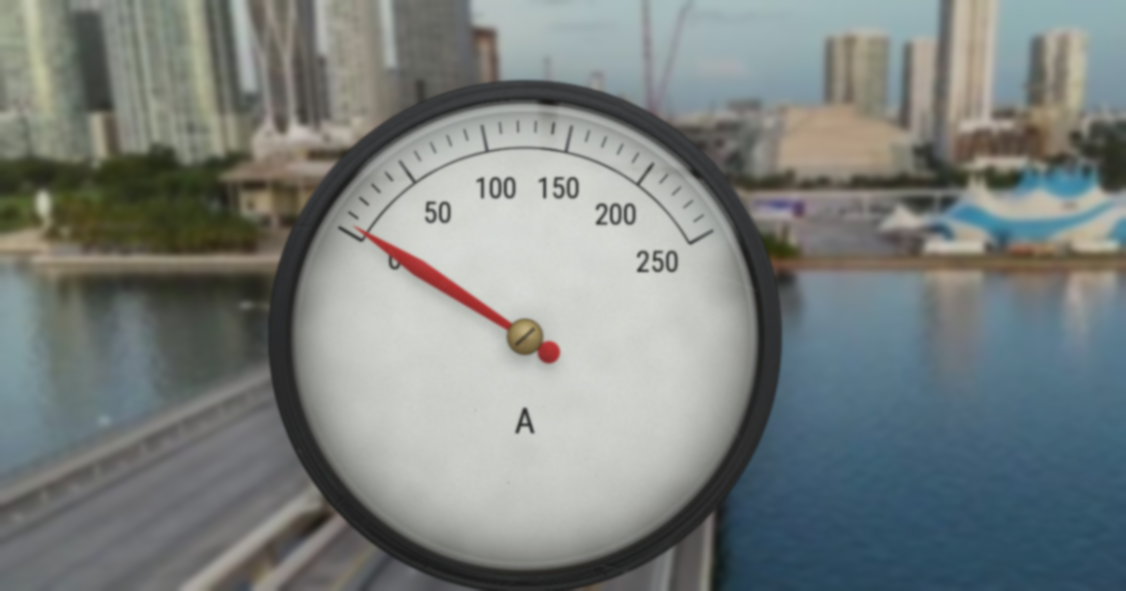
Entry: 5 A
